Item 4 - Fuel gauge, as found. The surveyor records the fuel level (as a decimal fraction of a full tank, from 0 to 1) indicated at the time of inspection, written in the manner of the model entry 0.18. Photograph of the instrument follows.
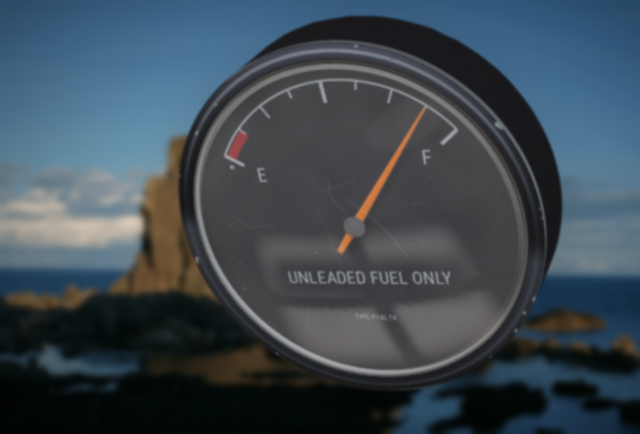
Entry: 0.875
